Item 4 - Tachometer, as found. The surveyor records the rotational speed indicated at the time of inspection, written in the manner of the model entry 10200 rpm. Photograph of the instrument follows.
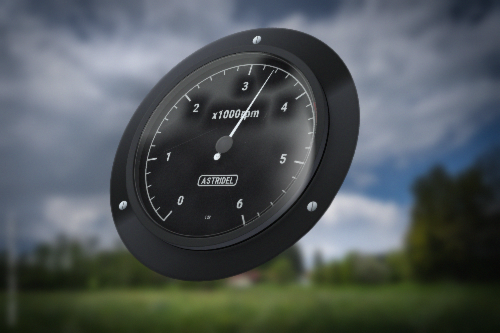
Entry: 3400 rpm
